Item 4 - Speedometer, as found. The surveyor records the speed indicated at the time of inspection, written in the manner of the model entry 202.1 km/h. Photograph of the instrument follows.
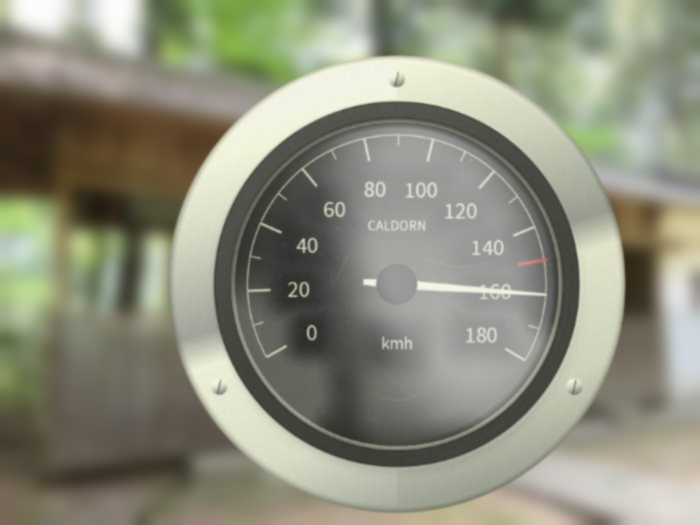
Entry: 160 km/h
